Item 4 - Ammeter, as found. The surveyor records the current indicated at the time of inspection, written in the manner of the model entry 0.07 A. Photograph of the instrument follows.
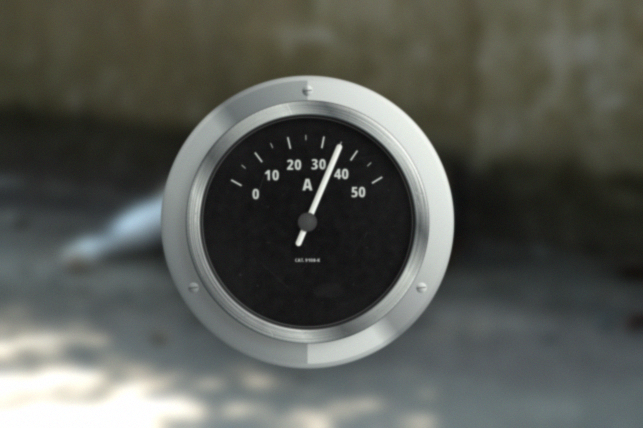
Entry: 35 A
